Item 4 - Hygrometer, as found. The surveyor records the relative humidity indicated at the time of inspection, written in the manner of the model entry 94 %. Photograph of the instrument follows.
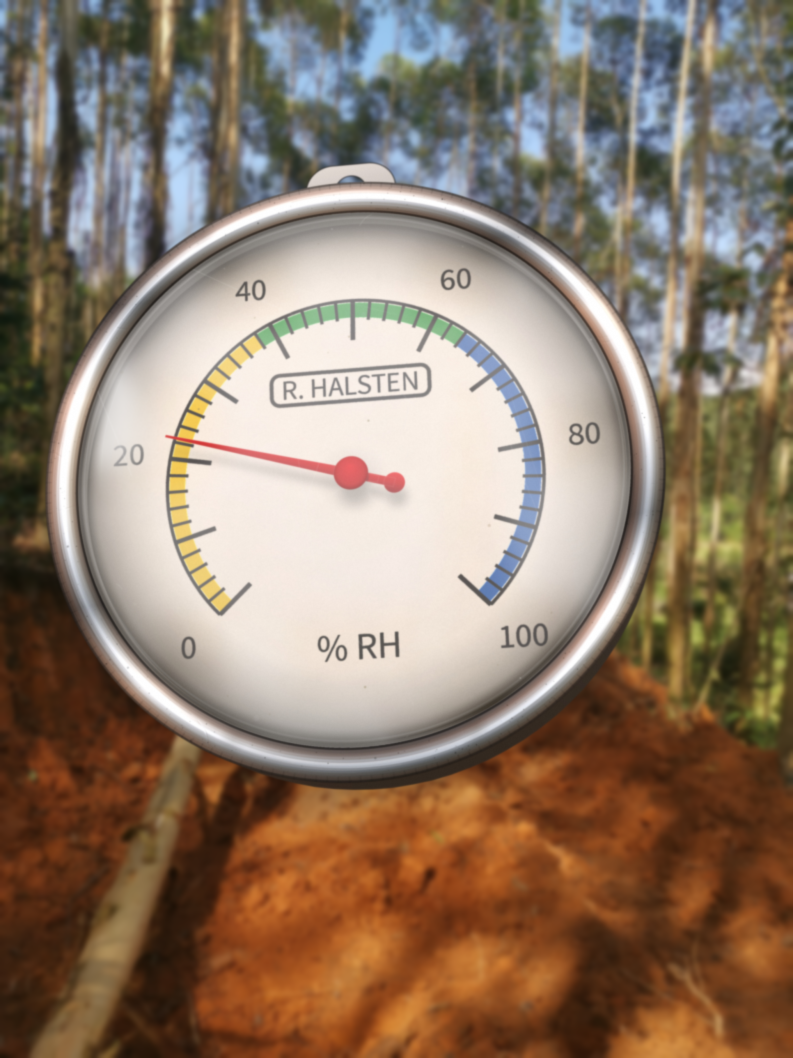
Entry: 22 %
